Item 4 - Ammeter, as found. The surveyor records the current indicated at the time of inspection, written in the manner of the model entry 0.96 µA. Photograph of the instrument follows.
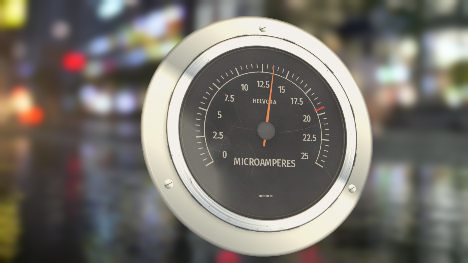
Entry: 13.5 µA
